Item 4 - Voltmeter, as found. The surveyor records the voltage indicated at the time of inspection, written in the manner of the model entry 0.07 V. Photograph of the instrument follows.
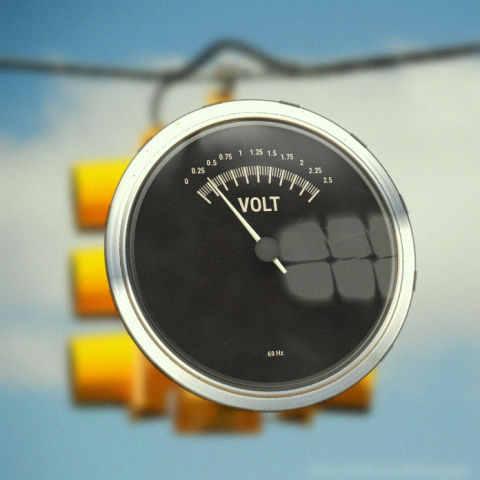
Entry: 0.25 V
